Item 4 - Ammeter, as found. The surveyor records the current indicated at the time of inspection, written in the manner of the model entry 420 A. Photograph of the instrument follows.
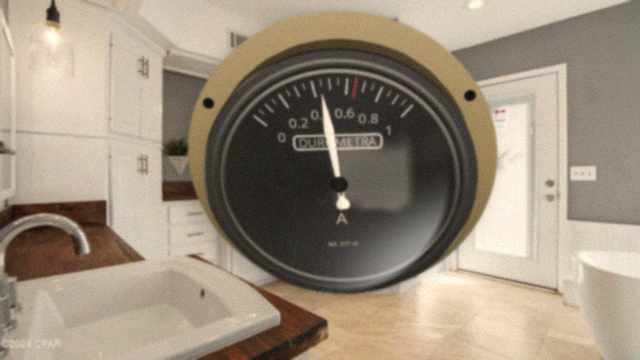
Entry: 0.45 A
